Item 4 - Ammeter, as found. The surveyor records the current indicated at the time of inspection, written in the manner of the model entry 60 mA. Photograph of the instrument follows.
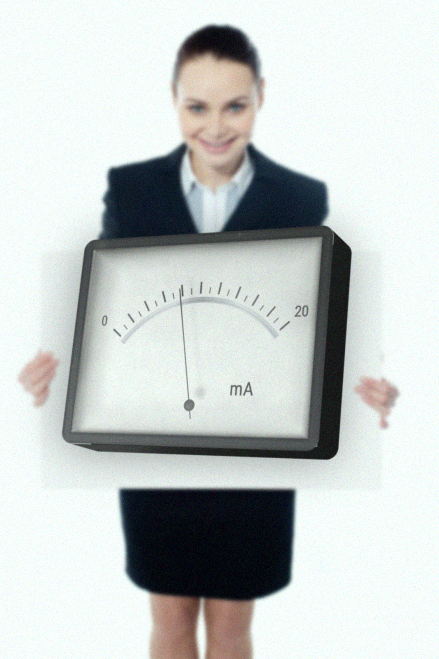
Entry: 8 mA
